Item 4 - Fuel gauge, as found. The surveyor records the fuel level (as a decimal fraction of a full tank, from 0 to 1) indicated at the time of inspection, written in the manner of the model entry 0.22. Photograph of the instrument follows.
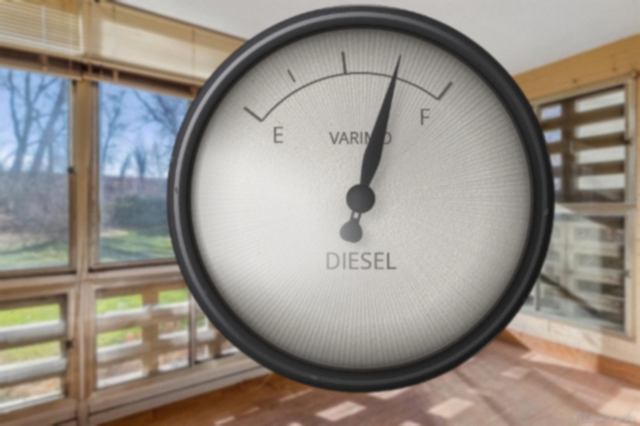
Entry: 0.75
